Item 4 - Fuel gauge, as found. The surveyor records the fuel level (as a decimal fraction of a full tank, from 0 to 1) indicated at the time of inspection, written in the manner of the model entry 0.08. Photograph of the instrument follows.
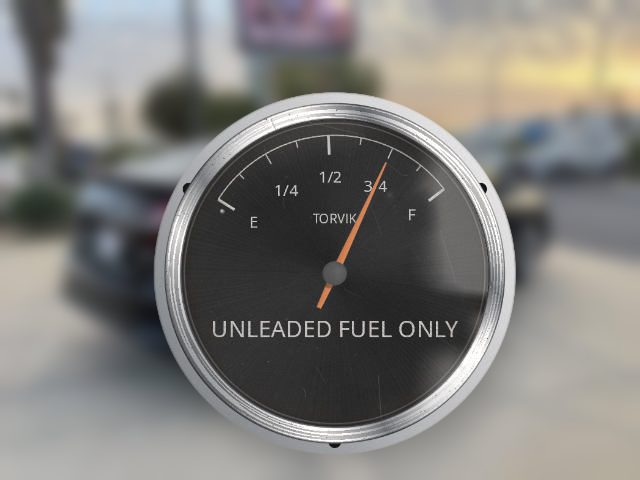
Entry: 0.75
